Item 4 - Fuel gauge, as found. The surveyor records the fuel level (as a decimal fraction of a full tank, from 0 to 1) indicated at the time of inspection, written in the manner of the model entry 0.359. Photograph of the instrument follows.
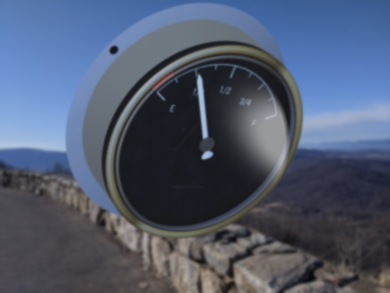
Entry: 0.25
